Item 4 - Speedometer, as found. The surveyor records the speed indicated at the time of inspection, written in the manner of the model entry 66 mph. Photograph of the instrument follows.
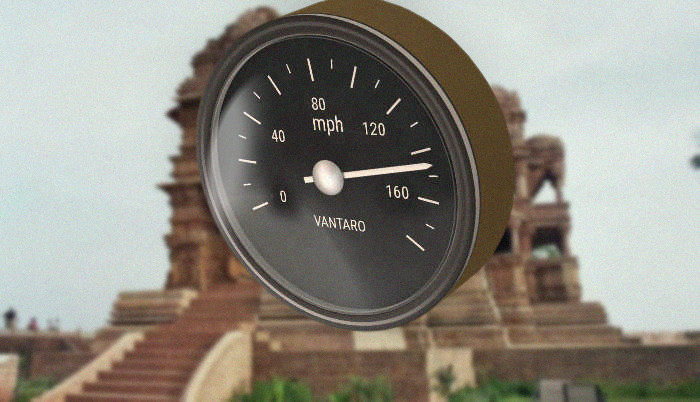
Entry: 145 mph
